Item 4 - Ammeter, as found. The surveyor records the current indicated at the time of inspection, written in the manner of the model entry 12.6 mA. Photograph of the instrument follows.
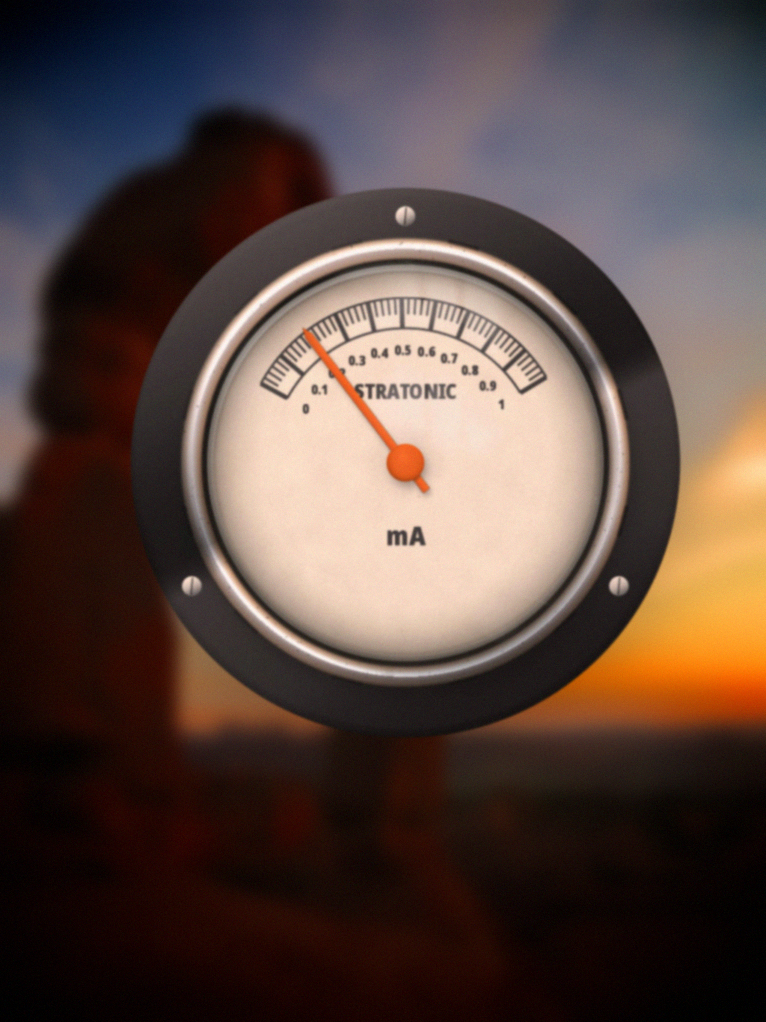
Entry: 0.2 mA
